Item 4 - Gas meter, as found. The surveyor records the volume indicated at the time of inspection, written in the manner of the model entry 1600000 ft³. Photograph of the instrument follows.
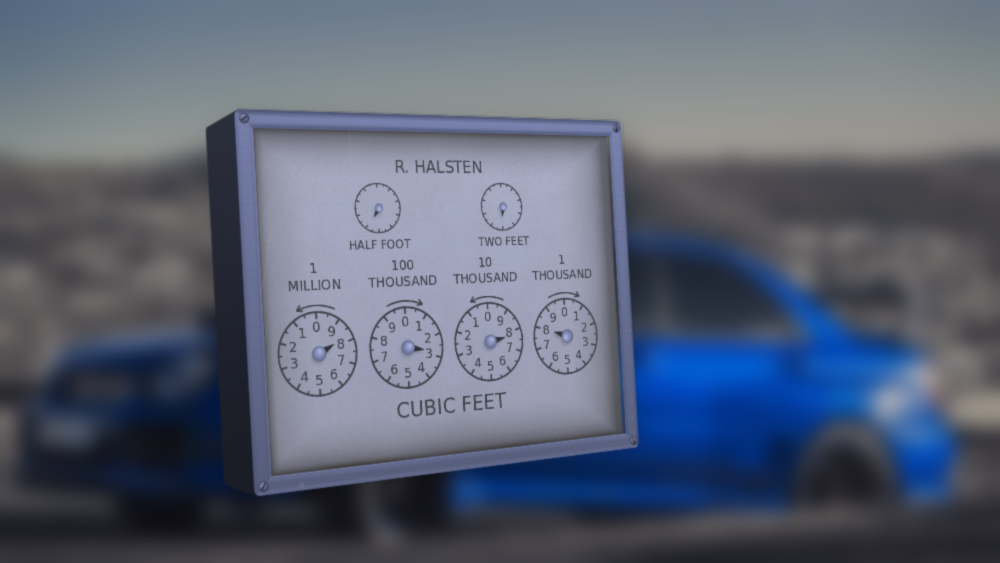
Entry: 827800 ft³
